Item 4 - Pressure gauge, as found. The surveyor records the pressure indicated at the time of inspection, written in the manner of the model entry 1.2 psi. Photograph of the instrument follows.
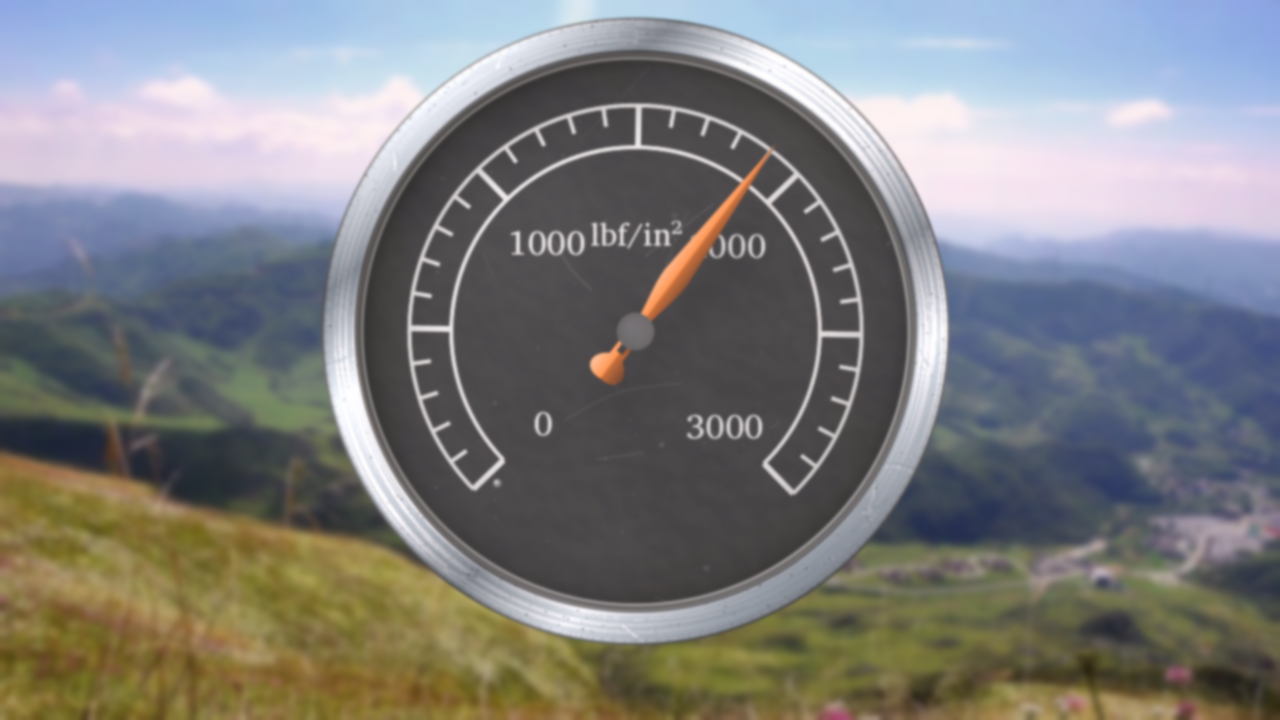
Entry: 1900 psi
